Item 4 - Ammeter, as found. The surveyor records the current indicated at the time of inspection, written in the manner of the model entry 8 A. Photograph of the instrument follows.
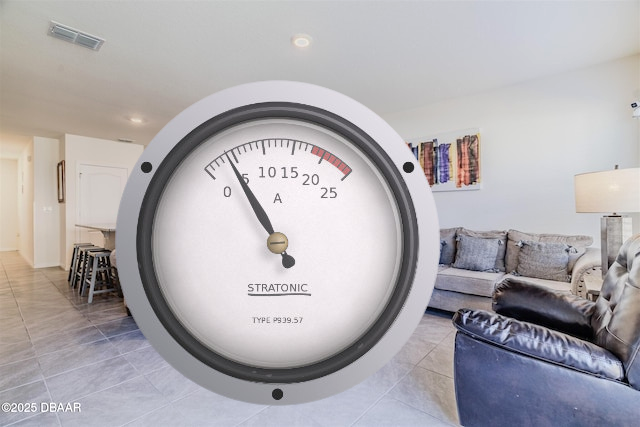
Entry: 4 A
